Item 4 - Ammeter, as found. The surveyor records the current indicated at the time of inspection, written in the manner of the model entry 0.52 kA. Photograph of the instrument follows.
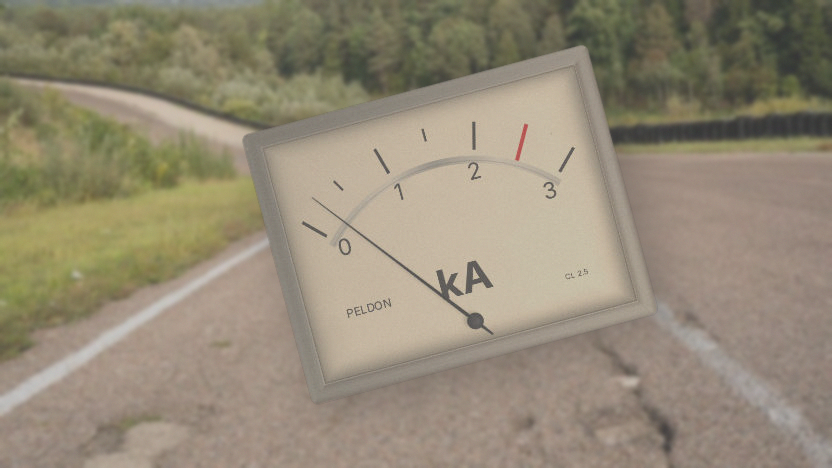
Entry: 0.25 kA
